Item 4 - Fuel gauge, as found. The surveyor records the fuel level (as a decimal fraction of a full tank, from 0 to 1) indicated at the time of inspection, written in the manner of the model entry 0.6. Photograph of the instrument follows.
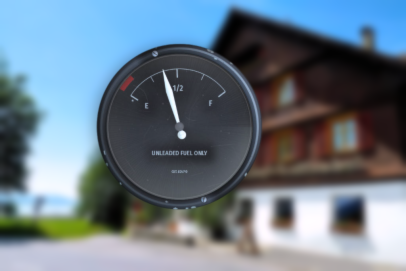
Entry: 0.375
